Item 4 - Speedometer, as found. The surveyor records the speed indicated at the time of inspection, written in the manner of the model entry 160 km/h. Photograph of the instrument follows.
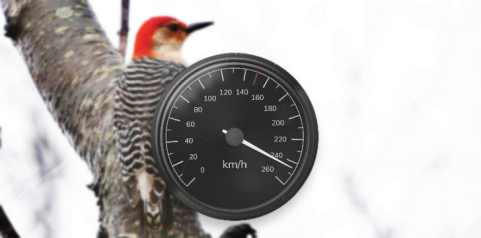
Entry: 245 km/h
